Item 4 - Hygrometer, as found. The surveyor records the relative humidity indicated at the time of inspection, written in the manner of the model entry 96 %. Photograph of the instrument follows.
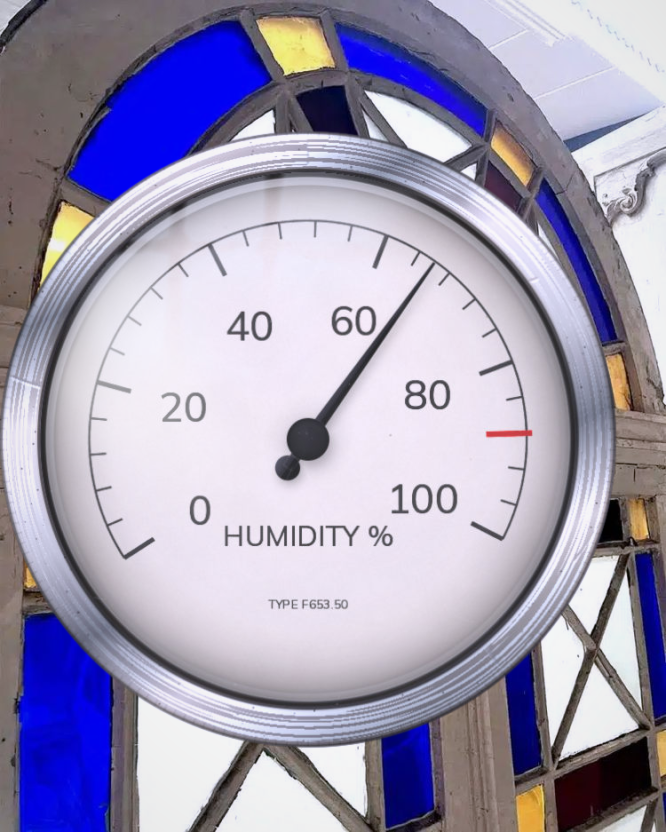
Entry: 66 %
